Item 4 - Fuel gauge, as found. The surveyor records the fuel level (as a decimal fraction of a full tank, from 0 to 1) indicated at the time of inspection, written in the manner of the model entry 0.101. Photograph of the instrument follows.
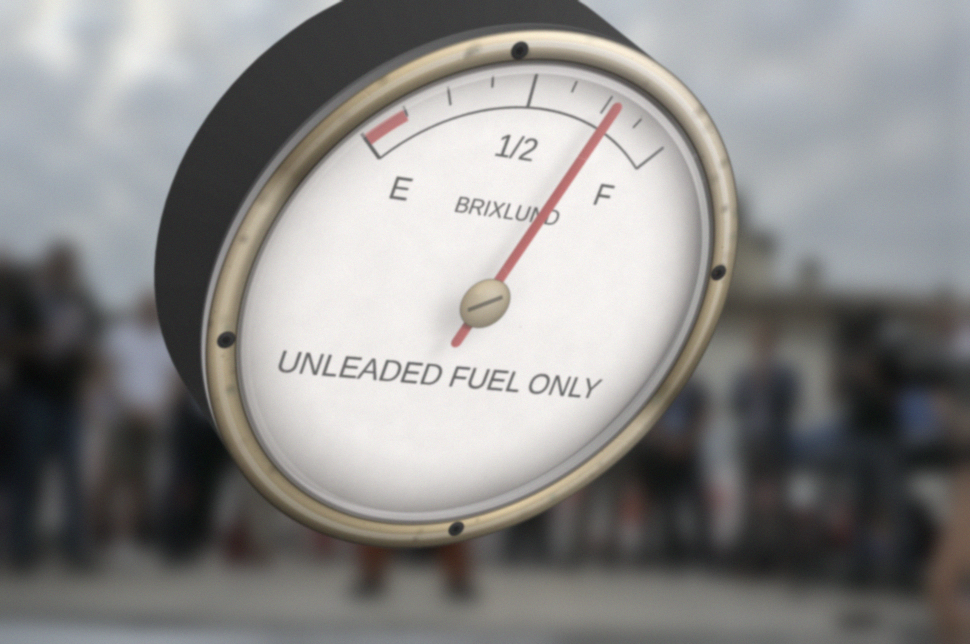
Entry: 0.75
